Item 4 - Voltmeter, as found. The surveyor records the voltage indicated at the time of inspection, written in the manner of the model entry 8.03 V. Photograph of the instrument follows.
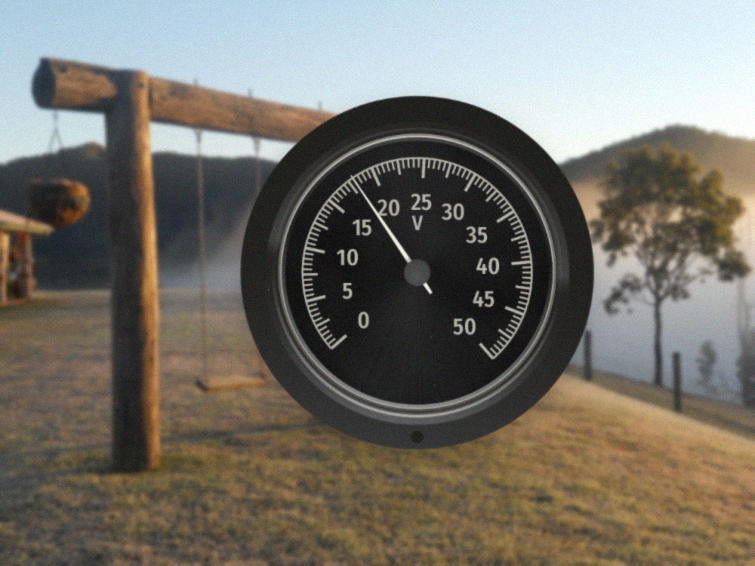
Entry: 18 V
